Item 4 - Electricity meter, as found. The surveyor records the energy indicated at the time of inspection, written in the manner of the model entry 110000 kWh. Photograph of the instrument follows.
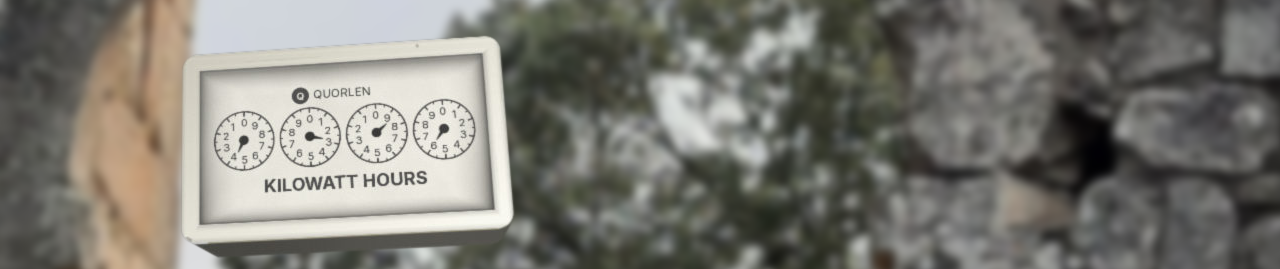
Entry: 4286 kWh
